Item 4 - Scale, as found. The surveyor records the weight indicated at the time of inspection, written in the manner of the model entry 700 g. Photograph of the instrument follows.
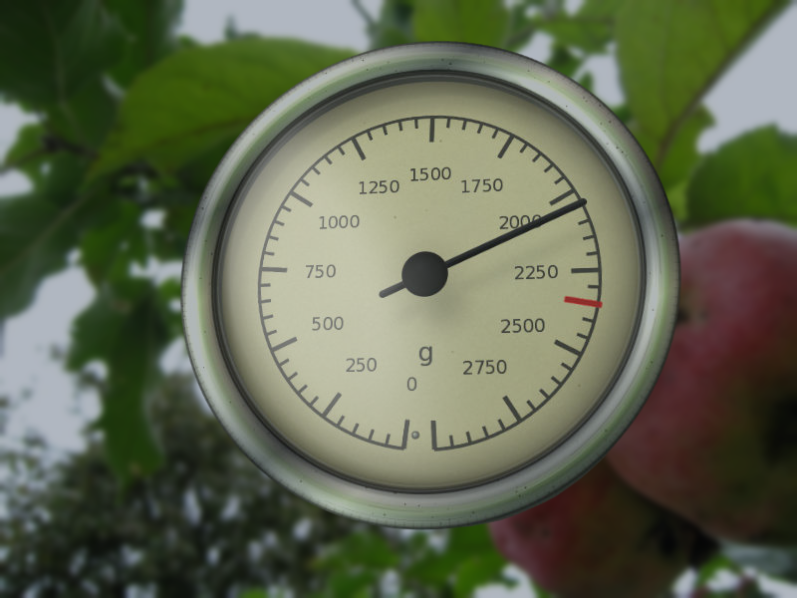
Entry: 2050 g
